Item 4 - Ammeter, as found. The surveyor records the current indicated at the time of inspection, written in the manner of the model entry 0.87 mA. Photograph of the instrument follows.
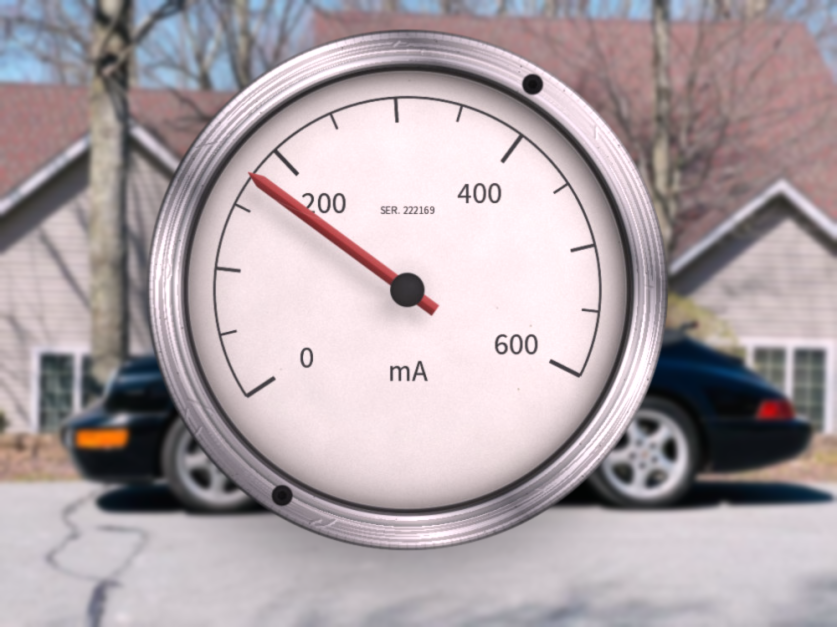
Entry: 175 mA
